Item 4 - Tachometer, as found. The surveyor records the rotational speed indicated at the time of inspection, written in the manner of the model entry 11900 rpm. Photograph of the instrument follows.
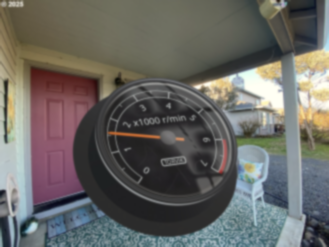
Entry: 1500 rpm
